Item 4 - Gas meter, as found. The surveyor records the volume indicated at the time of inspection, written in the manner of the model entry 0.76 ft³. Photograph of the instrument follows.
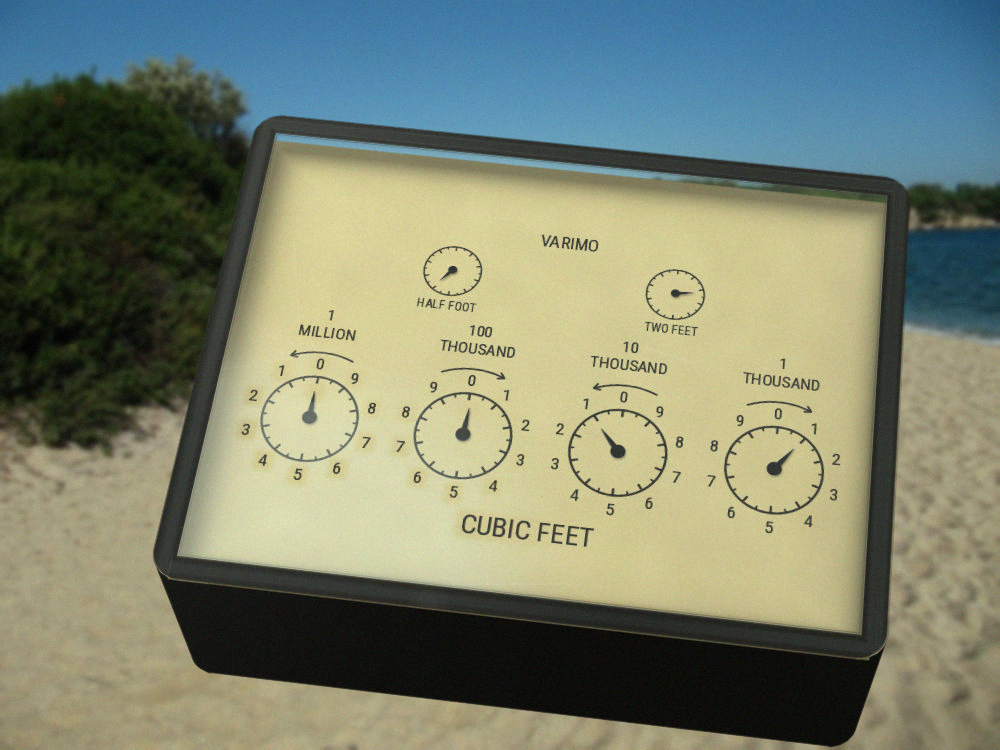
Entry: 1100 ft³
